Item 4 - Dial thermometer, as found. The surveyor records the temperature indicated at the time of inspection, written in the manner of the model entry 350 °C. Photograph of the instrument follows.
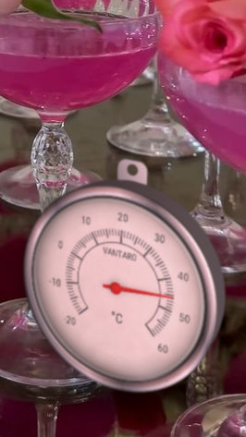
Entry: 45 °C
